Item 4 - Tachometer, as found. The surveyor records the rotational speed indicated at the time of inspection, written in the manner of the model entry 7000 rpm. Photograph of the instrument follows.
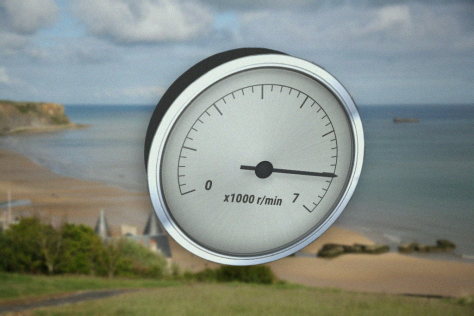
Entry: 6000 rpm
